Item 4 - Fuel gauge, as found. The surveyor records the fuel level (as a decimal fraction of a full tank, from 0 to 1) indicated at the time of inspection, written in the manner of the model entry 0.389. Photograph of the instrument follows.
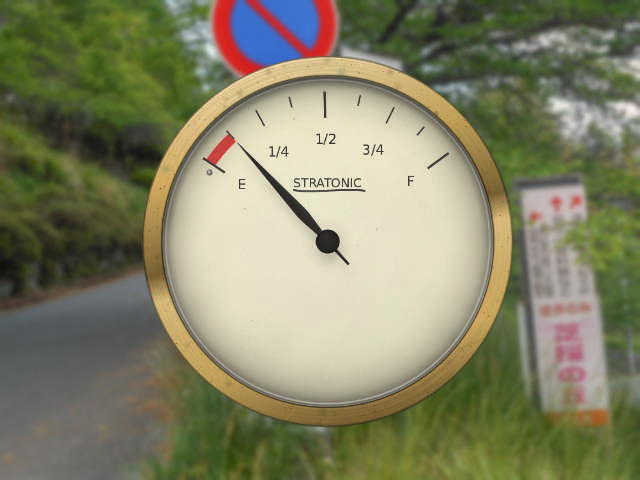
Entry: 0.125
